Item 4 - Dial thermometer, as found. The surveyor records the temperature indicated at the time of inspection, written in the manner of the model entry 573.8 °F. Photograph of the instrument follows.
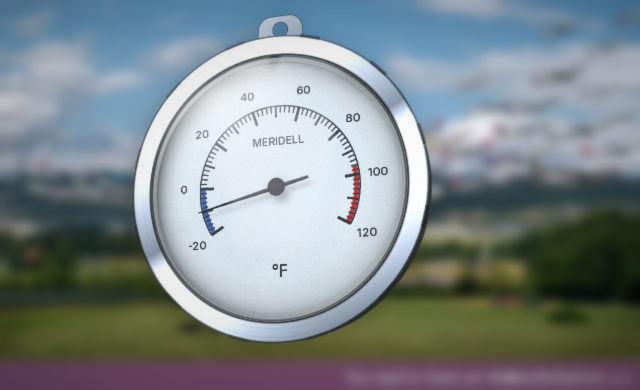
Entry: -10 °F
